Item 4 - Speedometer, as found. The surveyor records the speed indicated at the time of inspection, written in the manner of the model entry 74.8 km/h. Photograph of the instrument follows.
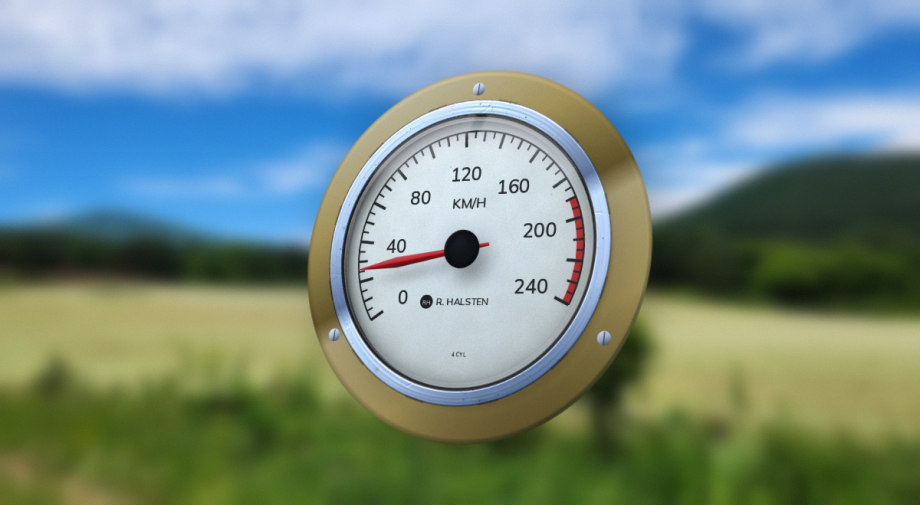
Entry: 25 km/h
